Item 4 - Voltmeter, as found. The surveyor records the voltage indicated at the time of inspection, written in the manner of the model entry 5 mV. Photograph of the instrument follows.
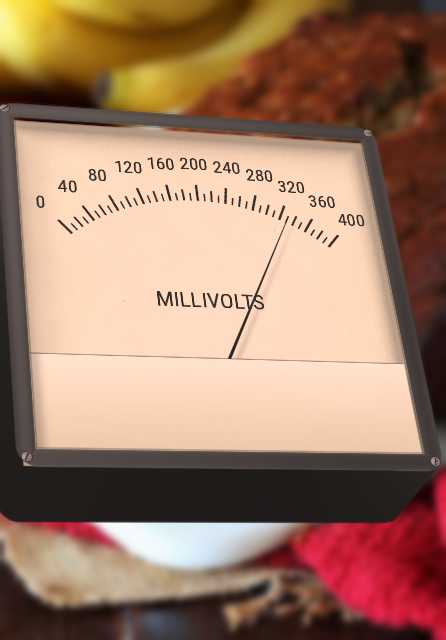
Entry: 330 mV
